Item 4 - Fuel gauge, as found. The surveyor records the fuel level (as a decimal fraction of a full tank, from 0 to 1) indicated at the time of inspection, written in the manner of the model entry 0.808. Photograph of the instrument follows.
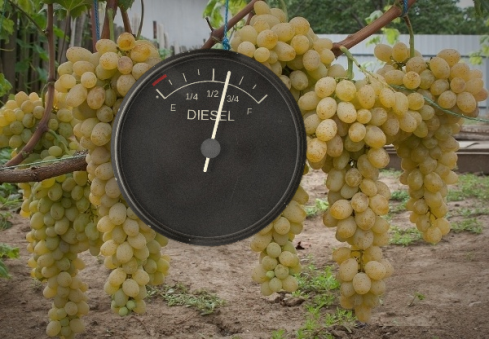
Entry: 0.625
